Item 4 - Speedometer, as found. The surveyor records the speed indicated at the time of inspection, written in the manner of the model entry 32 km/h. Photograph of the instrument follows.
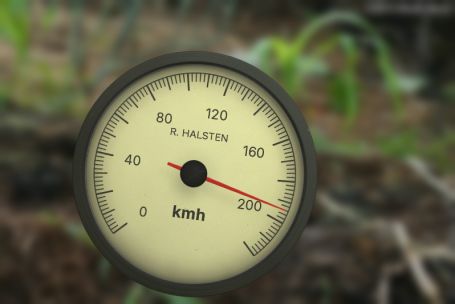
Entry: 194 km/h
